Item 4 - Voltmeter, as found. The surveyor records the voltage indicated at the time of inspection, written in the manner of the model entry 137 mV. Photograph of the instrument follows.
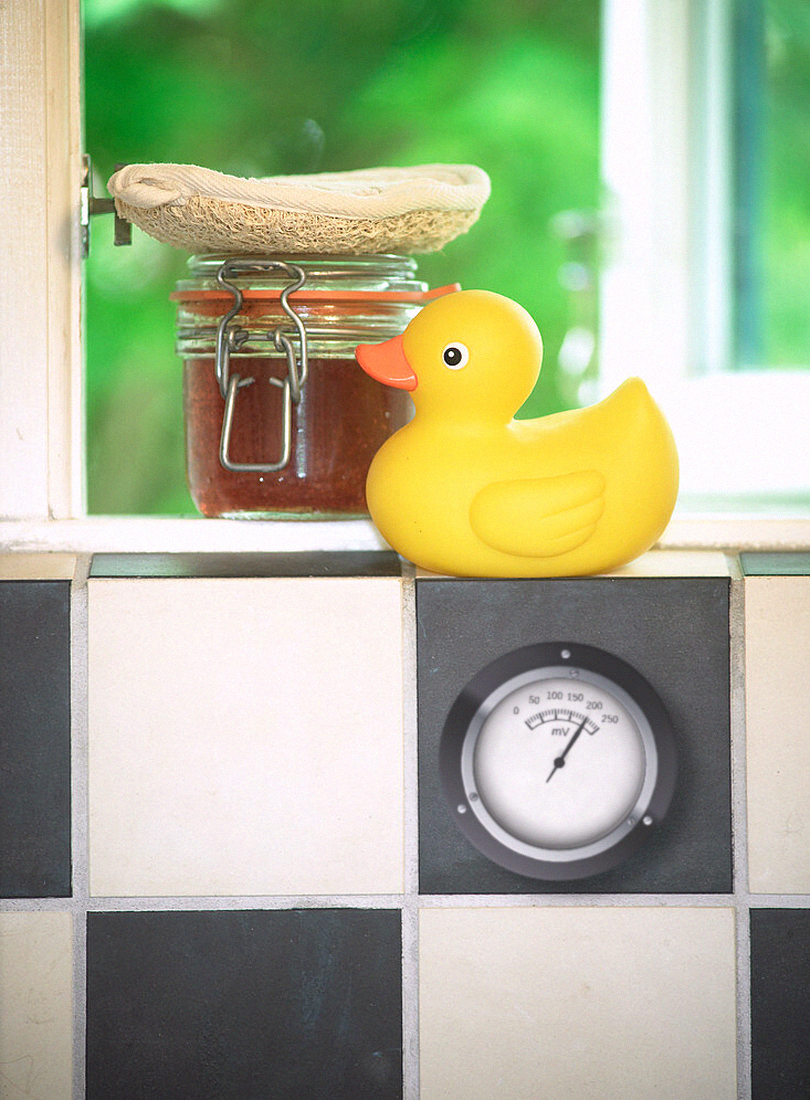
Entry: 200 mV
